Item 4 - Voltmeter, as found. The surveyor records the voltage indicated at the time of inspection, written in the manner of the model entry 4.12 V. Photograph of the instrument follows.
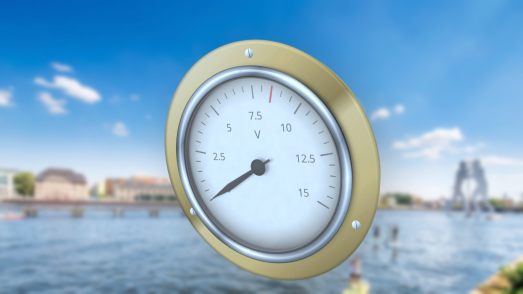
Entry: 0 V
